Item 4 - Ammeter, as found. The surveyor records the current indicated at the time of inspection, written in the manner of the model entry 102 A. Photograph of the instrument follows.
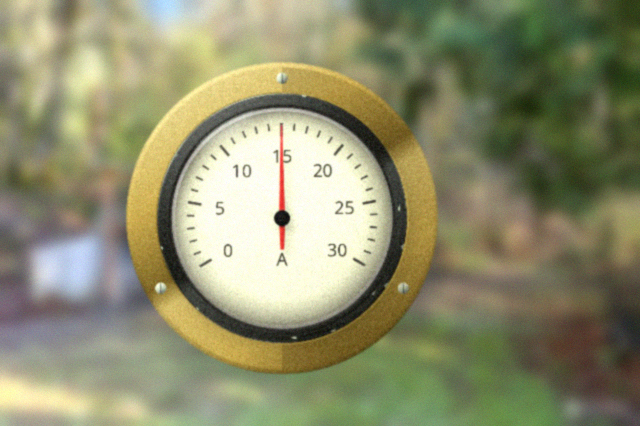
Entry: 15 A
